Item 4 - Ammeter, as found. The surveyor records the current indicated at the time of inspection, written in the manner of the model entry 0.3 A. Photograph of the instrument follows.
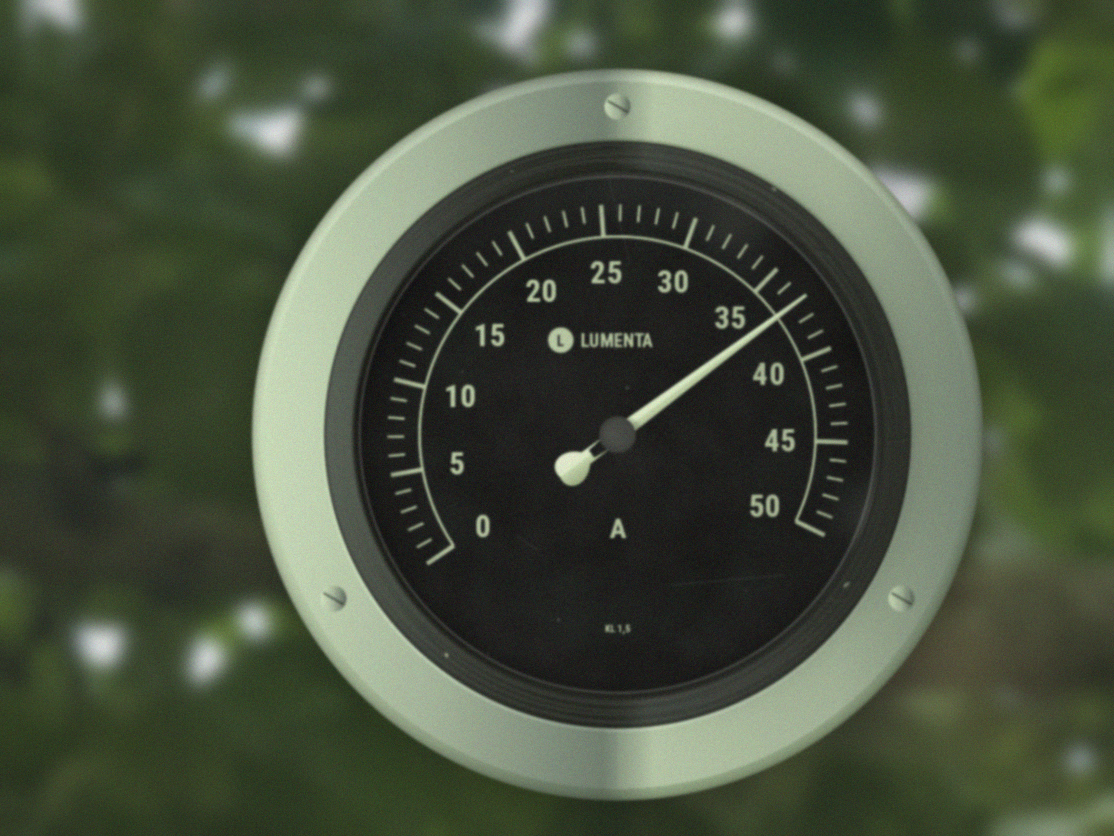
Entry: 37 A
